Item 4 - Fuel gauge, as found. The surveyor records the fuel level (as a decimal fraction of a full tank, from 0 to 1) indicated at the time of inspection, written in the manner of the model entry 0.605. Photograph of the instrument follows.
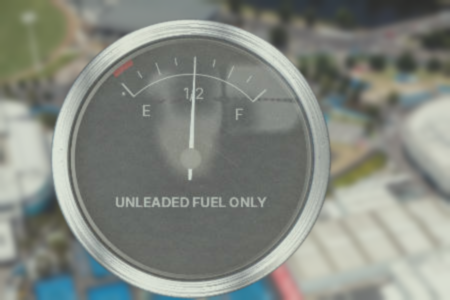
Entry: 0.5
